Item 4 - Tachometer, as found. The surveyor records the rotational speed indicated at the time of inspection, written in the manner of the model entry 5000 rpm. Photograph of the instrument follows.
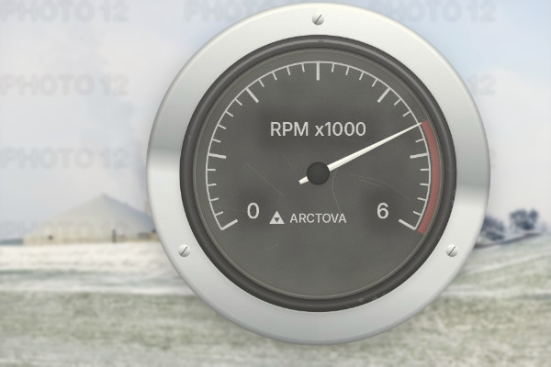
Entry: 4600 rpm
